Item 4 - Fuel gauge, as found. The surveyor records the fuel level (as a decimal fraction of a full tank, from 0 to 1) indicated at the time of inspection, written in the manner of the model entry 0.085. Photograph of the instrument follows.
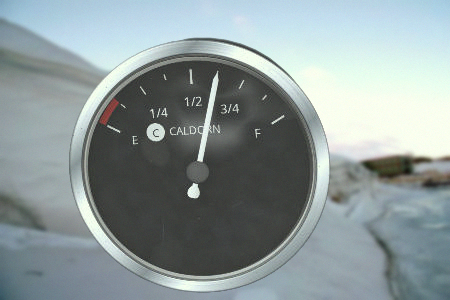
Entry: 0.625
